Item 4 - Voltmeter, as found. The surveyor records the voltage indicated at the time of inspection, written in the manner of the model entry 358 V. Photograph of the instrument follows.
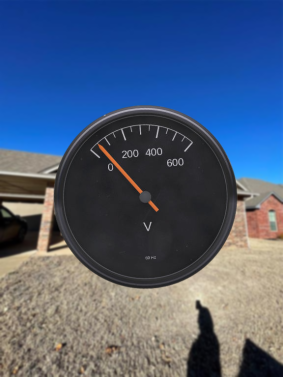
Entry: 50 V
